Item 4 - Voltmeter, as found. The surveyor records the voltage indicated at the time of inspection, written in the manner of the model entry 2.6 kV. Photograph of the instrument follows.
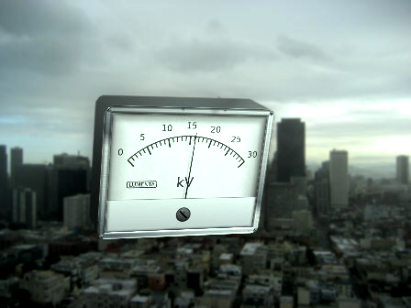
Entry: 16 kV
